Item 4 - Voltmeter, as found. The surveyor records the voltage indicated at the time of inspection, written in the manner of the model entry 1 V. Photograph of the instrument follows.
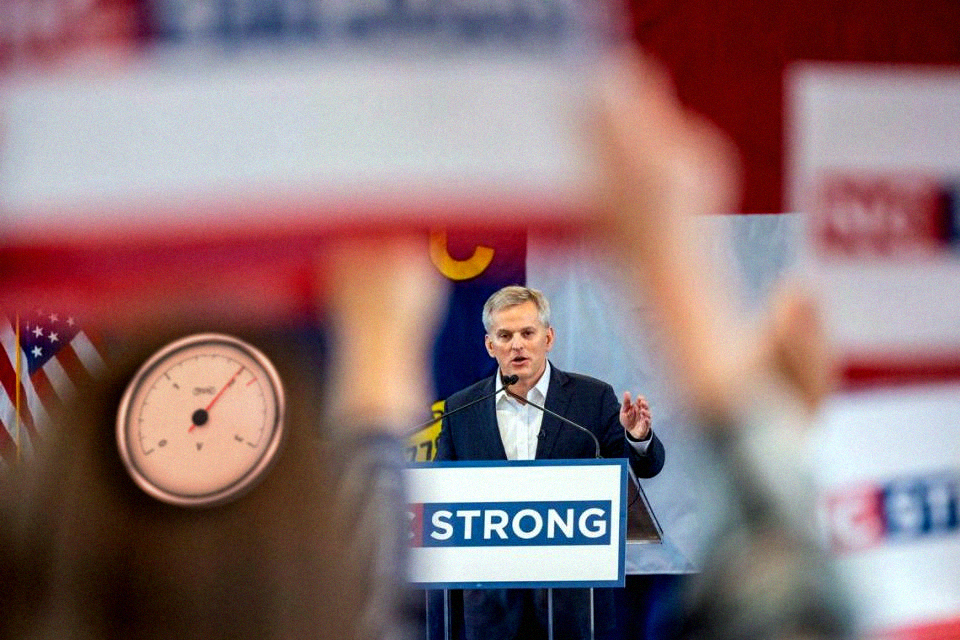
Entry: 2 V
